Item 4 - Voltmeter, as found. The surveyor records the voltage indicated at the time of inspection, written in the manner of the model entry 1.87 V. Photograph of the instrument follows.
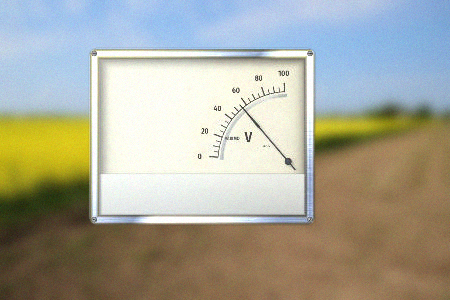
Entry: 55 V
